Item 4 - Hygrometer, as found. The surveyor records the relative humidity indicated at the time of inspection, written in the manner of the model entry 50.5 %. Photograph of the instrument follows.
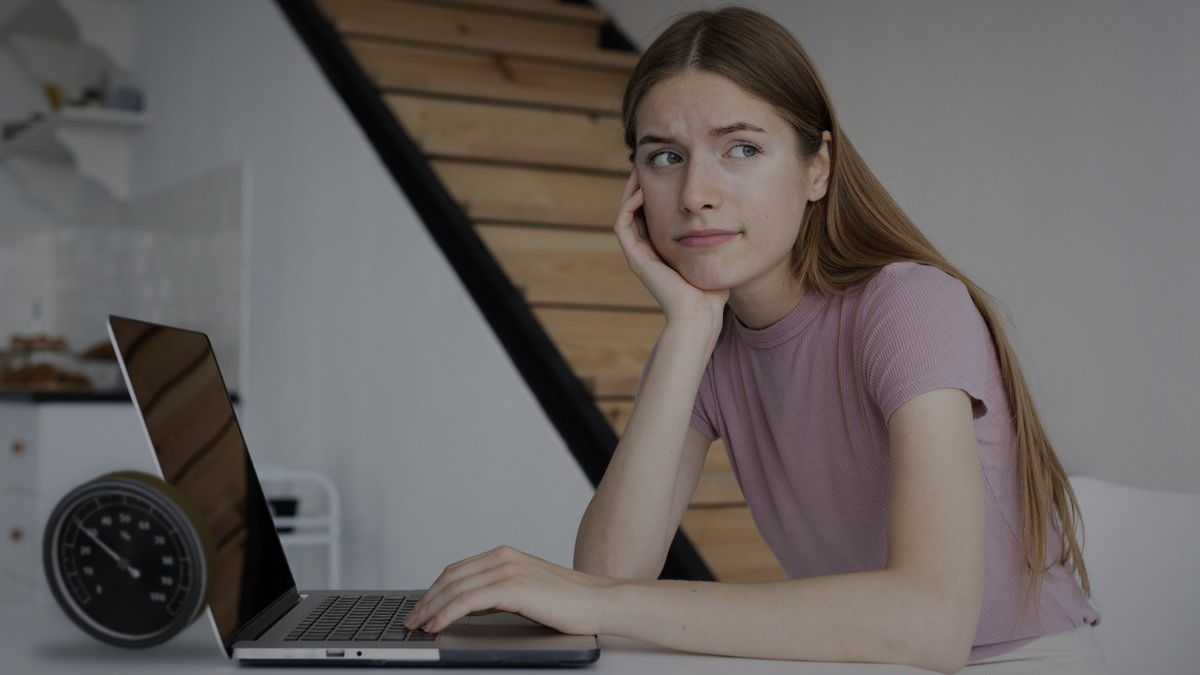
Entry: 30 %
